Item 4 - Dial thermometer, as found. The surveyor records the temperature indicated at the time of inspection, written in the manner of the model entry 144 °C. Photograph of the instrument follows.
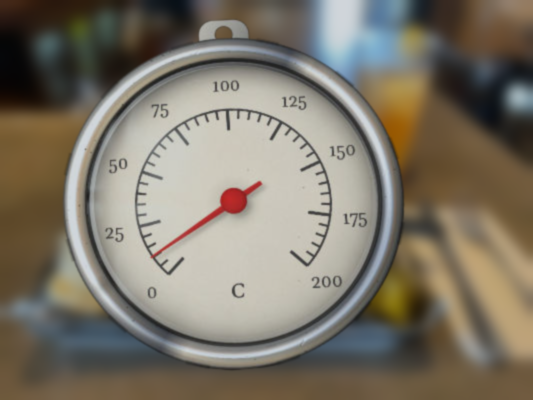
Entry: 10 °C
